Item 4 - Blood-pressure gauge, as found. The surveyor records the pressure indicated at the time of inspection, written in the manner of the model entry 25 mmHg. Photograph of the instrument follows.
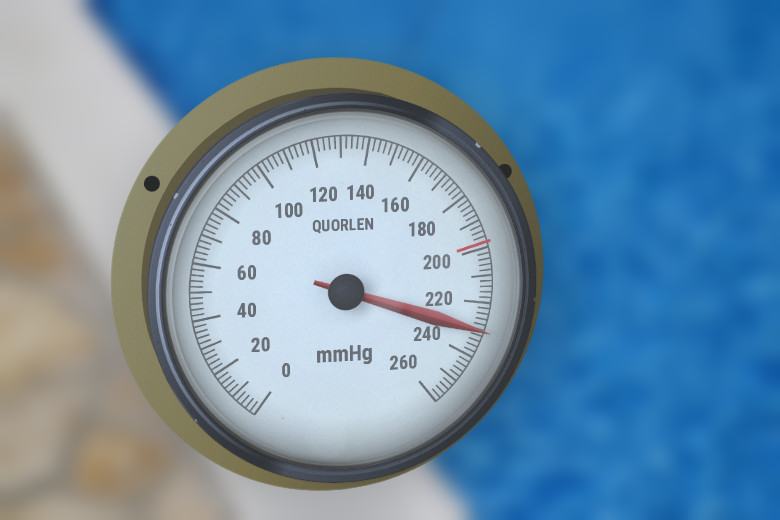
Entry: 230 mmHg
